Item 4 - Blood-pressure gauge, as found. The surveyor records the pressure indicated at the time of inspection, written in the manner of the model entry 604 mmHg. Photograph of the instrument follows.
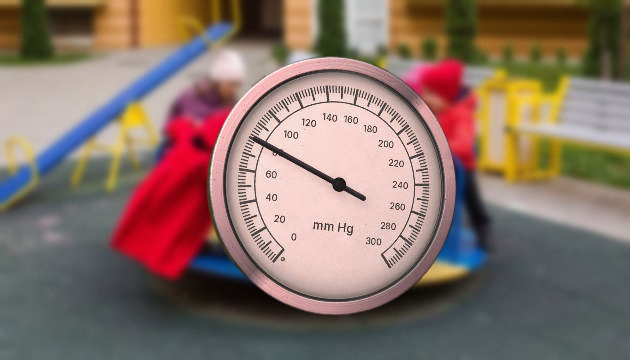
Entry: 80 mmHg
